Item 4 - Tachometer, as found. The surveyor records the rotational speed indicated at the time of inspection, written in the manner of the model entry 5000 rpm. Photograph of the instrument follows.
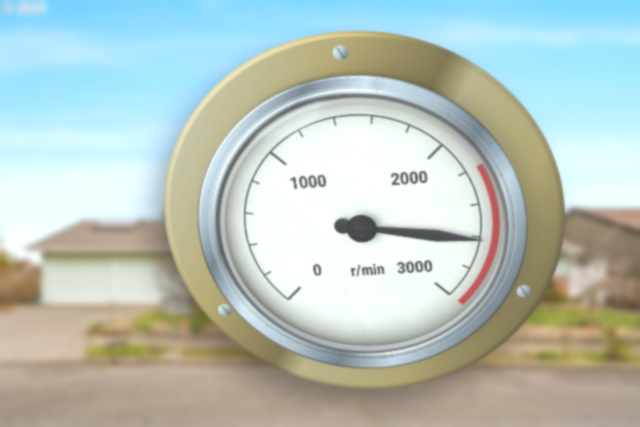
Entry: 2600 rpm
